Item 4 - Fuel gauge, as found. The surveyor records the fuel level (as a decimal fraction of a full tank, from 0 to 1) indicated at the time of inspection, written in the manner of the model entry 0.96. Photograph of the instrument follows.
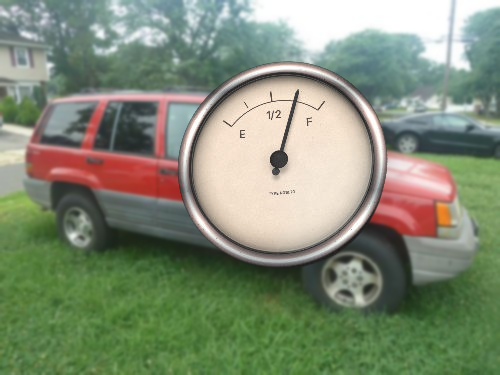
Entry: 0.75
